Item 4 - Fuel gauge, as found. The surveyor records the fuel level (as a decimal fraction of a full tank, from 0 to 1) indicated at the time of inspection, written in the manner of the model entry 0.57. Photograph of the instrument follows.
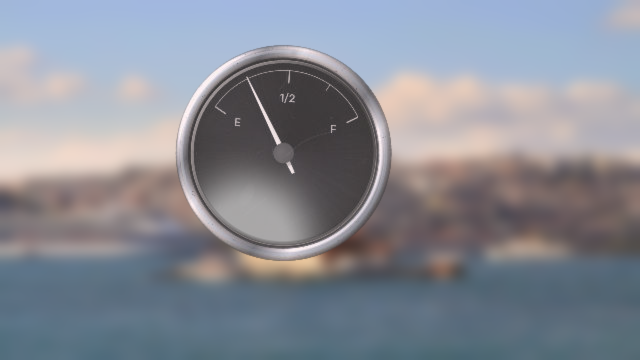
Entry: 0.25
